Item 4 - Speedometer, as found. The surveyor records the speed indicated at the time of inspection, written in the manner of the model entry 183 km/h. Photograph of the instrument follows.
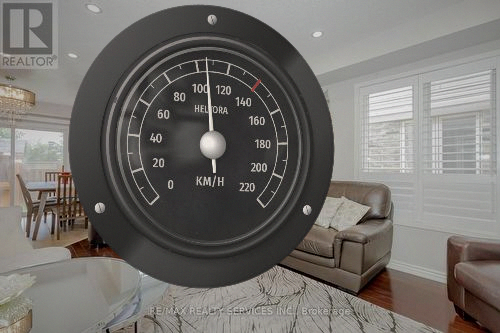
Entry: 105 km/h
